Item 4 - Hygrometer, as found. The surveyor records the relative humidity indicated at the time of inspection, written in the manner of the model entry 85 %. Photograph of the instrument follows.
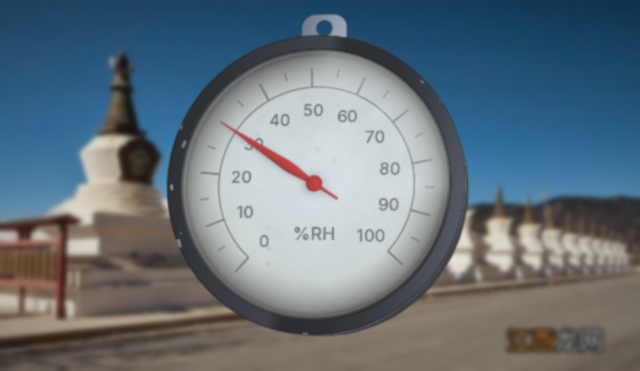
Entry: 30 %
